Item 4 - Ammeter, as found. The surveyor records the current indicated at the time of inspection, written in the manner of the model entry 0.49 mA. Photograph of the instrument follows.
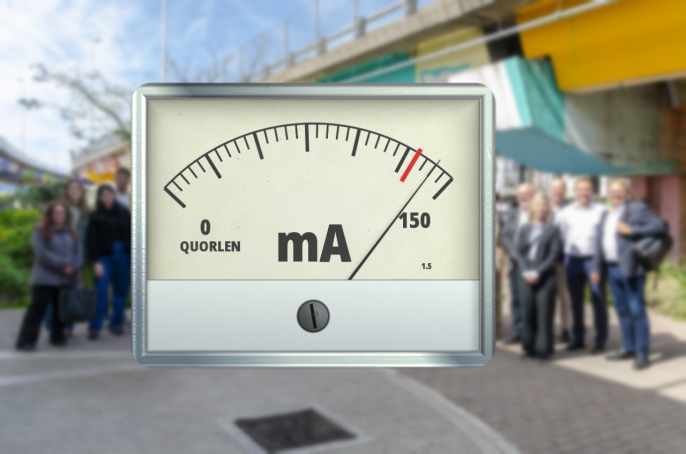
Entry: 140 mA
